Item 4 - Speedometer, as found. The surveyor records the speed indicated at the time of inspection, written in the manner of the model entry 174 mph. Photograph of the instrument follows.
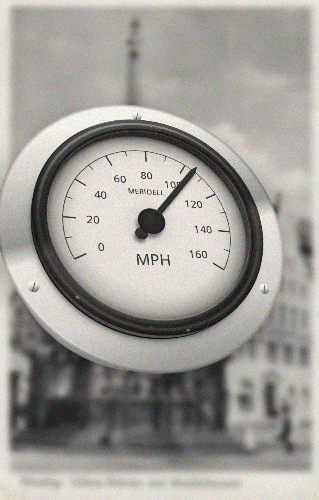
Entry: 105 mph
